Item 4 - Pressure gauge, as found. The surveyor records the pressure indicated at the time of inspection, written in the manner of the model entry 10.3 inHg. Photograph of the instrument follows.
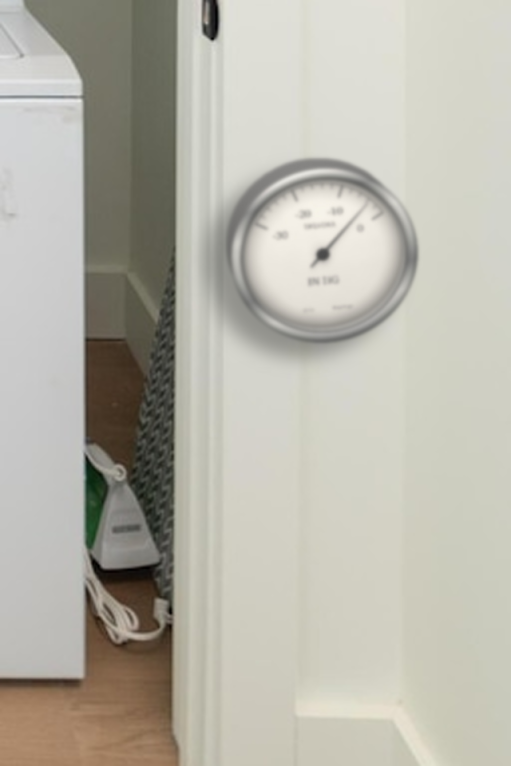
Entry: -4 inHg
